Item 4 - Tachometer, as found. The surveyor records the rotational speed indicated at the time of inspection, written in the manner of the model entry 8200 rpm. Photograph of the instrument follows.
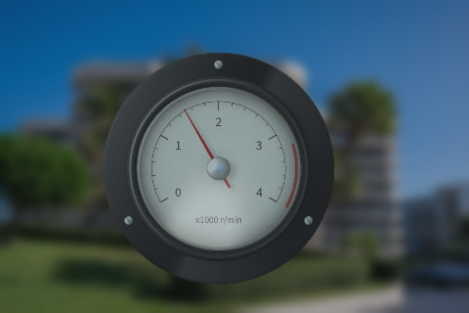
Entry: 1500 rpm
